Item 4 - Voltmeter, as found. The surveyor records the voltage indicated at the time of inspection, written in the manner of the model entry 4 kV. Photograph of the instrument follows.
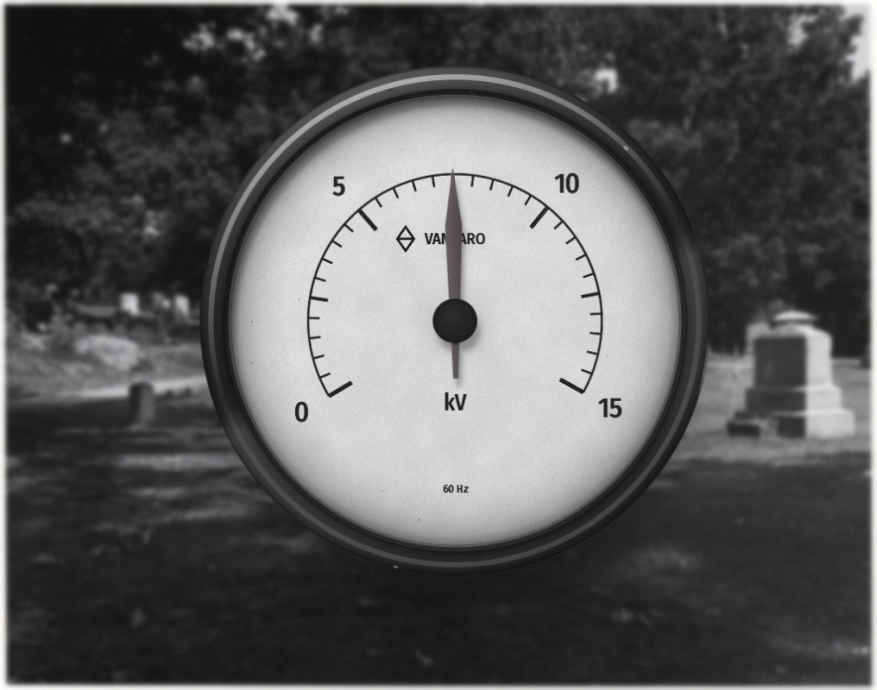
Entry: 7.5 kV
